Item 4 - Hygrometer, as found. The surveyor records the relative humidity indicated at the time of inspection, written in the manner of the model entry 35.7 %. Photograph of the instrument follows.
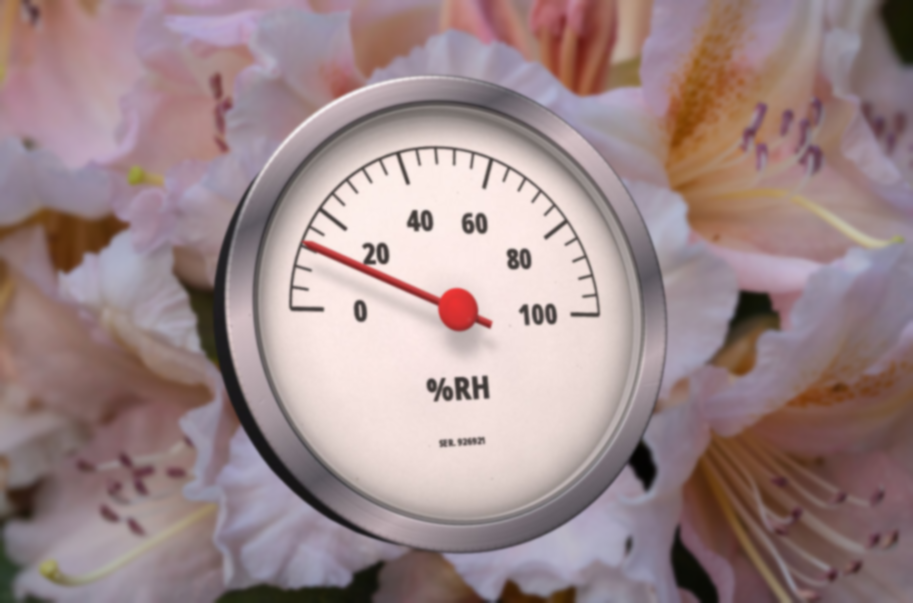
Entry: 12 %
